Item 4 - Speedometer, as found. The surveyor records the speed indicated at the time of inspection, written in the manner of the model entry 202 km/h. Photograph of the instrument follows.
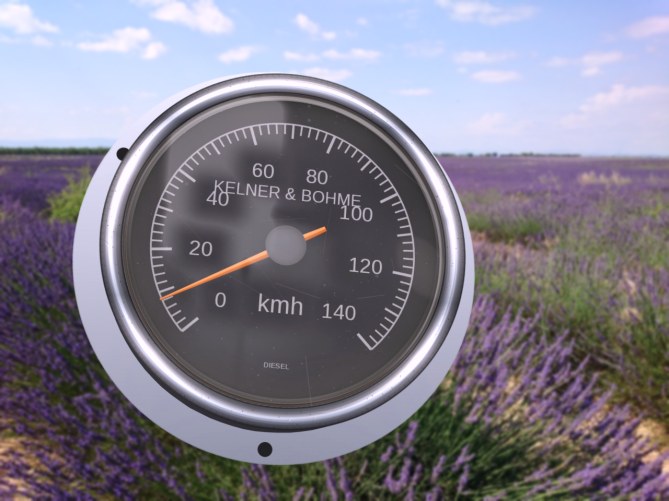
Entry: 8 km/h
